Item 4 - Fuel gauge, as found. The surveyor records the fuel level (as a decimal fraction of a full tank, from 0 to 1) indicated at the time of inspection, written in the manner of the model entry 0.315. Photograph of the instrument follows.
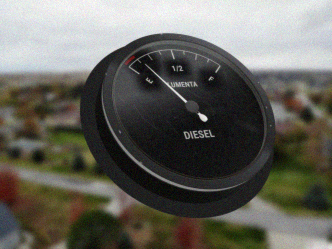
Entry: 0.125
